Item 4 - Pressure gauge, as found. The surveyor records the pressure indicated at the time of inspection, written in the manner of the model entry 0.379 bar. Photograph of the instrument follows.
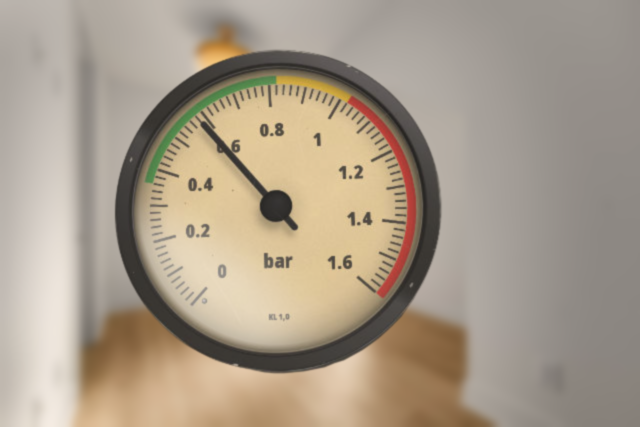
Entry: 0.58 bar
